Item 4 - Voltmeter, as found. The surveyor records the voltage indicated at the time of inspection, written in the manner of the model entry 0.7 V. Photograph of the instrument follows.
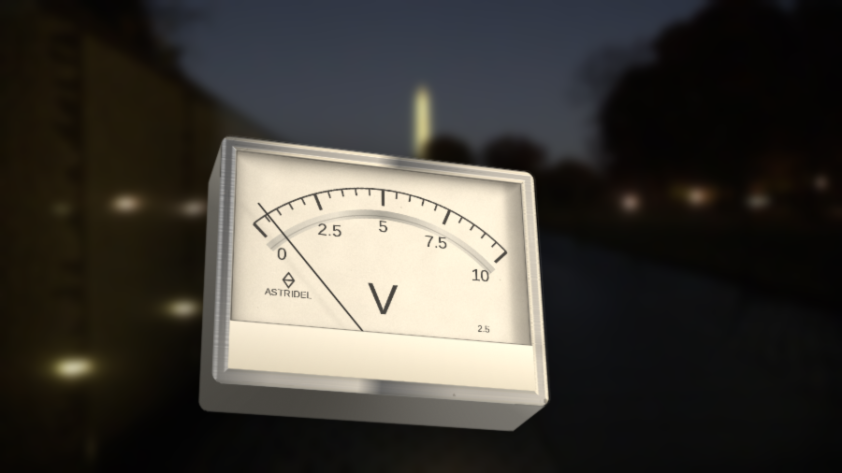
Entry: 0.5 V
